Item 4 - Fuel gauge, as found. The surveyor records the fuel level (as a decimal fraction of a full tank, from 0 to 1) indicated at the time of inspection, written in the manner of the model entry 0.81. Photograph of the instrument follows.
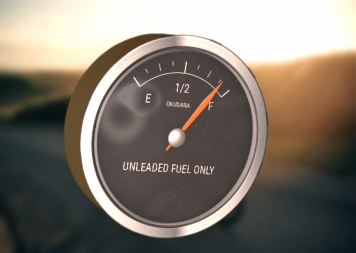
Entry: 0.875
